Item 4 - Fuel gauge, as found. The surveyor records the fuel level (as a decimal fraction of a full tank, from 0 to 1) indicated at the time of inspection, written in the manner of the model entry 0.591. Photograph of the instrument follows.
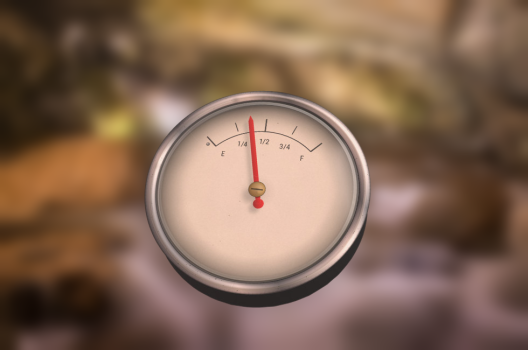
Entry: 0.375
